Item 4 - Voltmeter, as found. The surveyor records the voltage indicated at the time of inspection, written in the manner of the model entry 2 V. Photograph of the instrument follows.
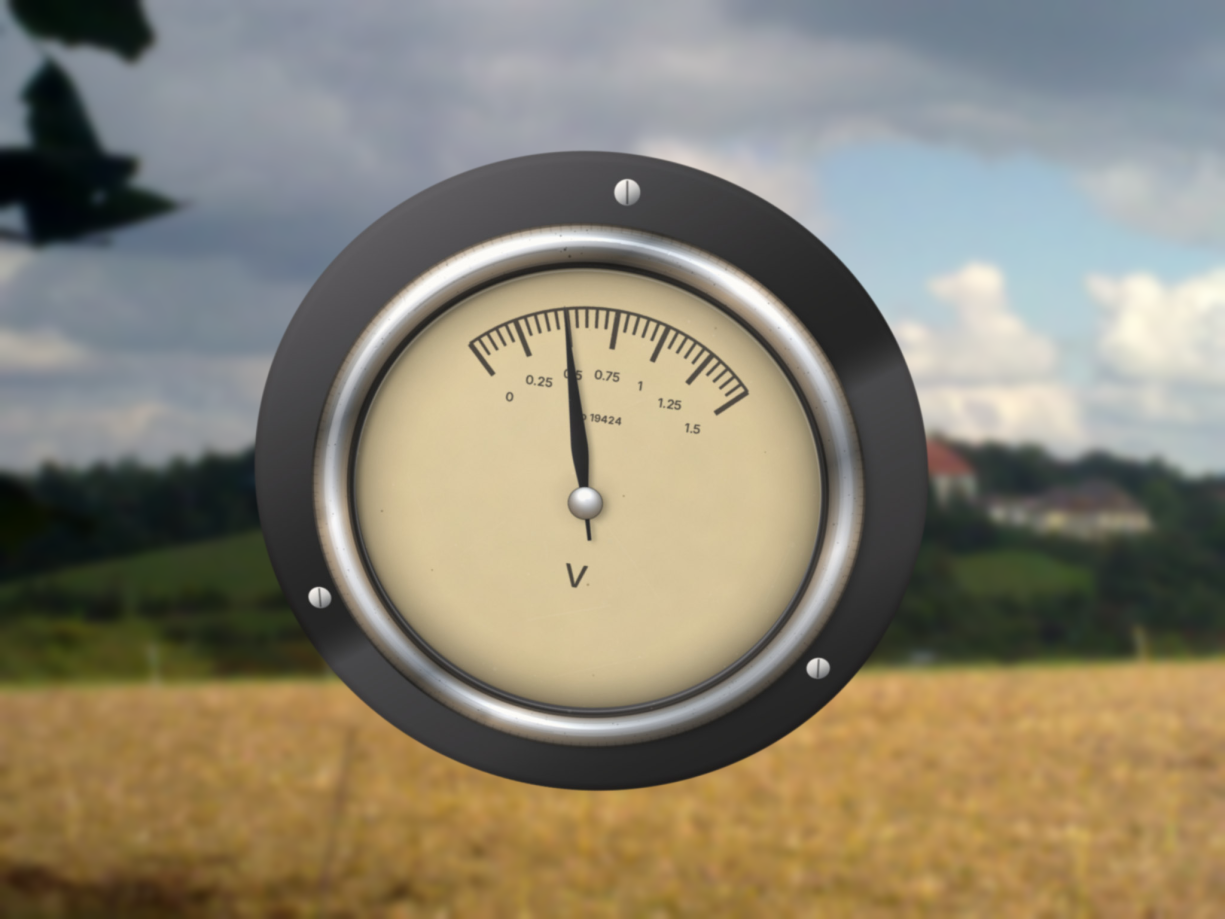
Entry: 0.5 V
